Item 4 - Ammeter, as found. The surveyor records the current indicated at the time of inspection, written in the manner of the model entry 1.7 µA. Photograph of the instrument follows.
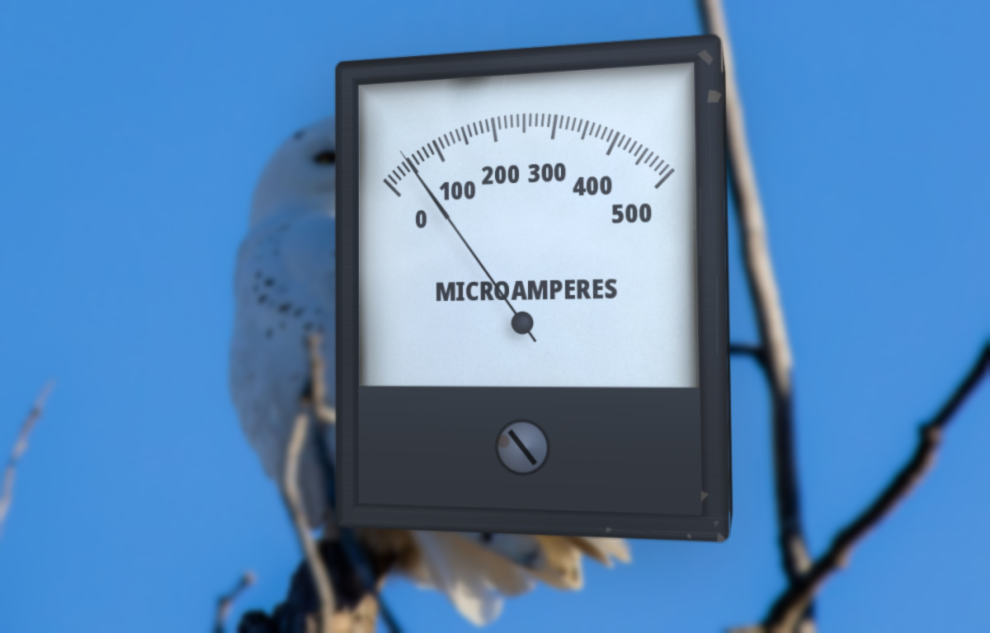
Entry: 50 µA
